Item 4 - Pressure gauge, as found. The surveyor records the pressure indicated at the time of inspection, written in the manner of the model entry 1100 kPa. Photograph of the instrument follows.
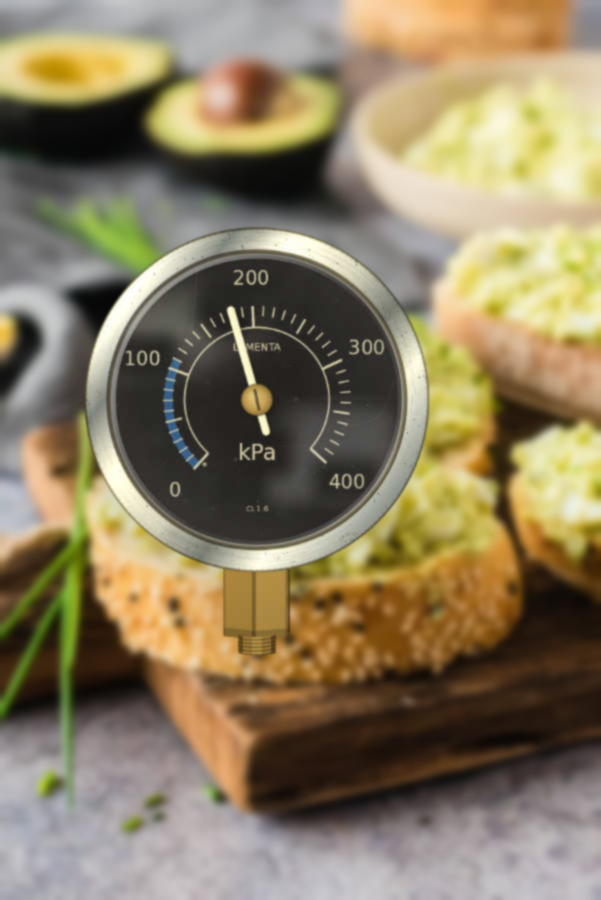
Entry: 180 kPa
